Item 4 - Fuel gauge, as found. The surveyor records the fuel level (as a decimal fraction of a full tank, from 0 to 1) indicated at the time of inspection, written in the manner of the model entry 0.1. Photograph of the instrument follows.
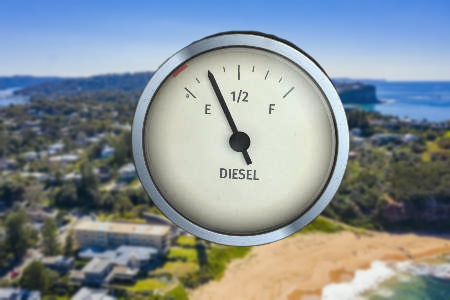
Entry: 0.25
